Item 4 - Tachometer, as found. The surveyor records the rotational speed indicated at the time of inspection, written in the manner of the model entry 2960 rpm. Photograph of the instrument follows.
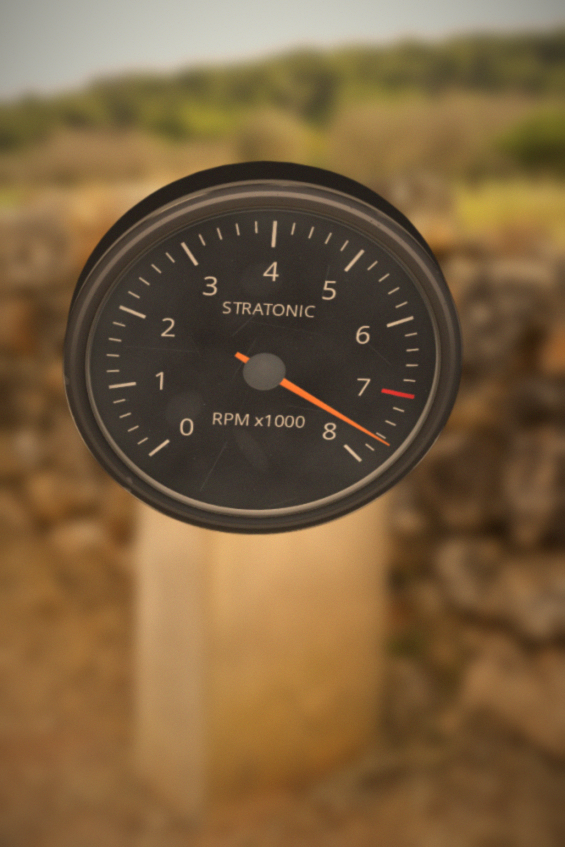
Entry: 7600 rpm
